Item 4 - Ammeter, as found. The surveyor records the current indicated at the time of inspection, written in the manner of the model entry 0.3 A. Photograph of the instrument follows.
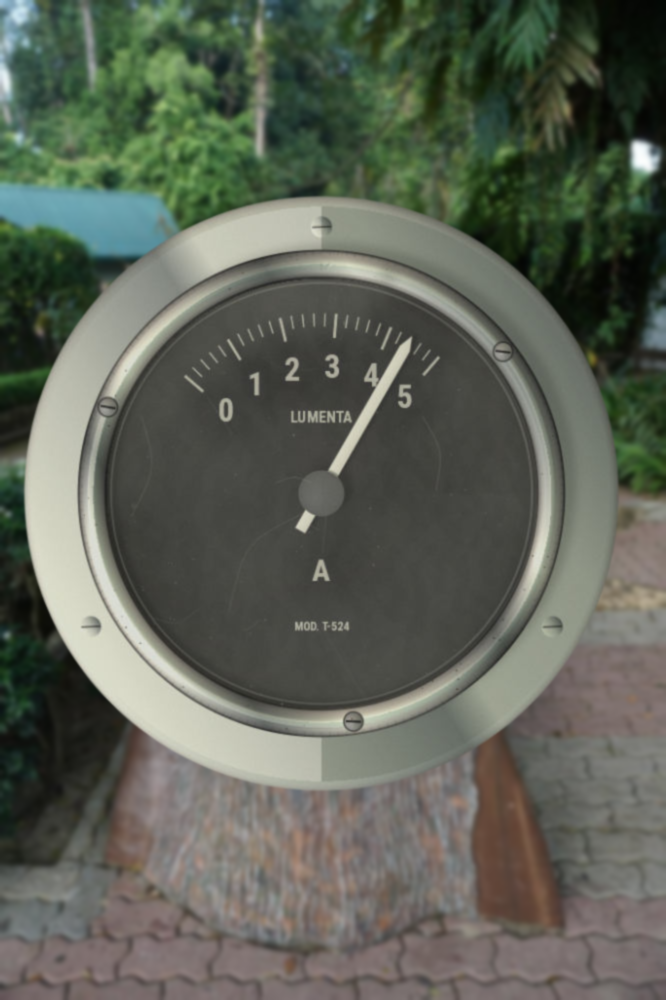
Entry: 4.4 A
